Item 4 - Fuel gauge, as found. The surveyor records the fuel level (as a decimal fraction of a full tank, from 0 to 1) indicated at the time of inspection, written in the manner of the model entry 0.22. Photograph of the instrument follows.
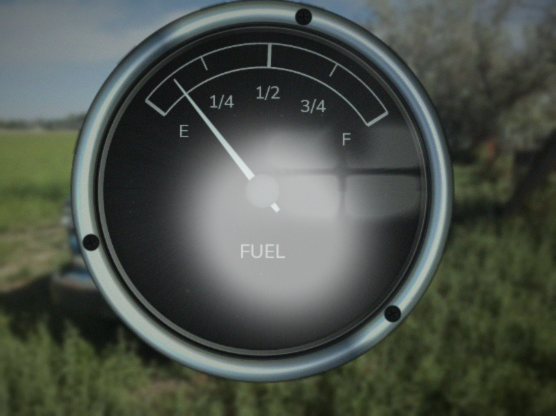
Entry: 0.125
